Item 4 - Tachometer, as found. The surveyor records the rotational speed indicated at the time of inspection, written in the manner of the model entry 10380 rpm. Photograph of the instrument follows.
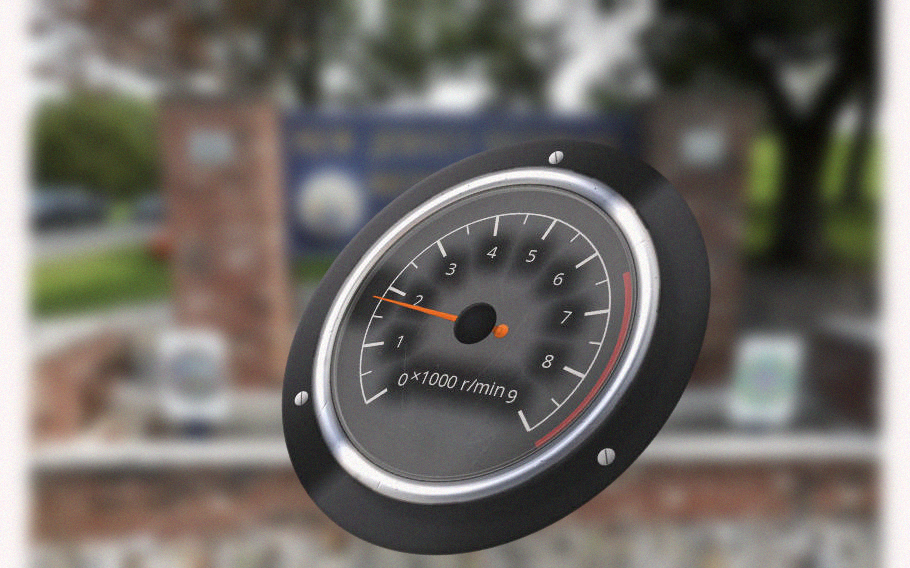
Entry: 1750 rpm
